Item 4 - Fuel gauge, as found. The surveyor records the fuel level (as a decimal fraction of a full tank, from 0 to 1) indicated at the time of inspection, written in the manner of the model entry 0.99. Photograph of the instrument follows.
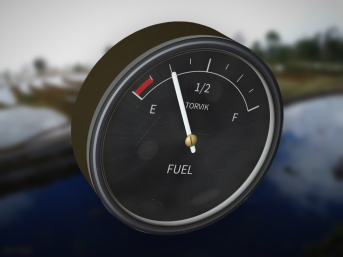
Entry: 0.25
